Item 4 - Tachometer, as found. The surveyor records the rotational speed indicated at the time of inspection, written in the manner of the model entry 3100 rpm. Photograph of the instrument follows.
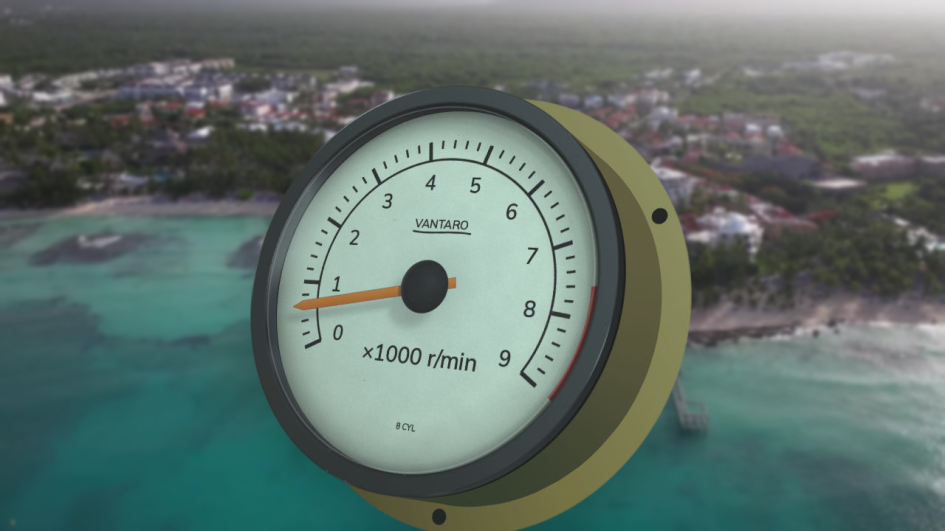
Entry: 600 rpm
